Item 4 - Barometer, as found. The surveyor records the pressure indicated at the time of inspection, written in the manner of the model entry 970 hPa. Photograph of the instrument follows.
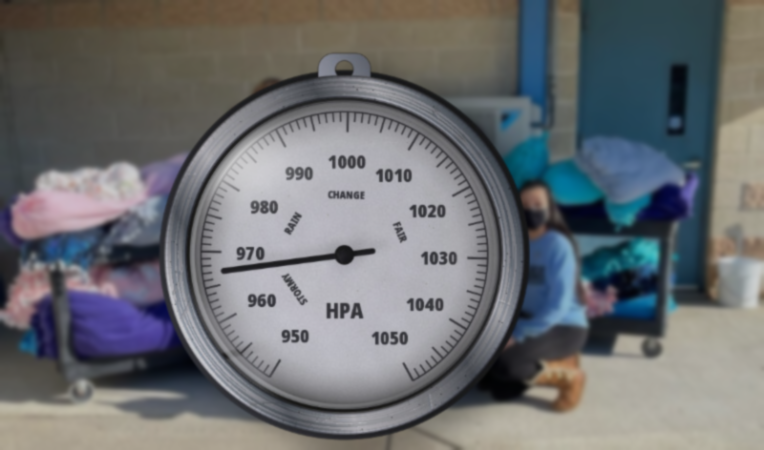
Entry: 967 hPa
